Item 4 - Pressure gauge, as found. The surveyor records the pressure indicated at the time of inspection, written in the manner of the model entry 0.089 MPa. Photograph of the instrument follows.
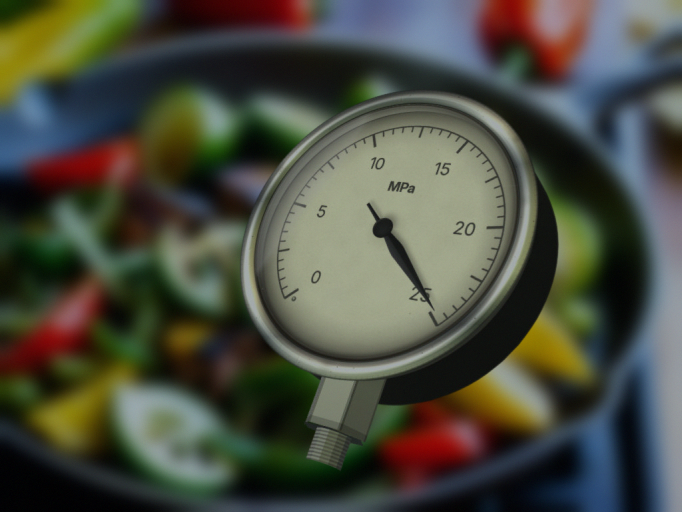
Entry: 24.75 MPa
